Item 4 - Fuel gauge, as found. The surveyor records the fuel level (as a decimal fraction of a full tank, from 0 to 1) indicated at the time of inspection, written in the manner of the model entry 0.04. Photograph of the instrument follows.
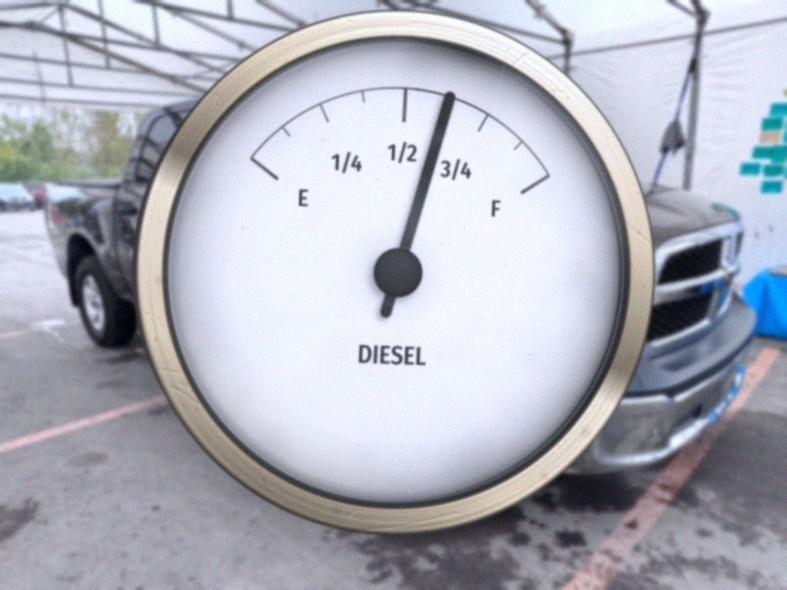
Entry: 0.625
